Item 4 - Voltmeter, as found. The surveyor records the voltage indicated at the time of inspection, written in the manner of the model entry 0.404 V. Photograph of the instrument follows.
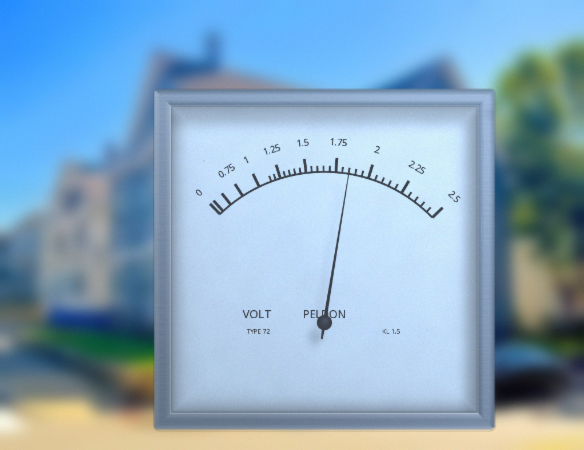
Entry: 1.85 V
